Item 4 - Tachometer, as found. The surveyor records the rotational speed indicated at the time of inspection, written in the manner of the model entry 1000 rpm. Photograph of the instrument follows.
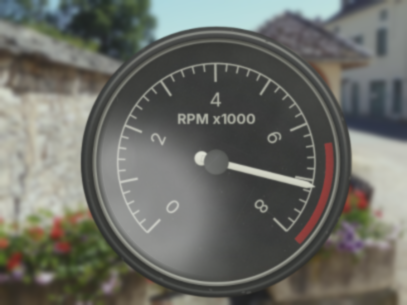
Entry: 7100 rpm
